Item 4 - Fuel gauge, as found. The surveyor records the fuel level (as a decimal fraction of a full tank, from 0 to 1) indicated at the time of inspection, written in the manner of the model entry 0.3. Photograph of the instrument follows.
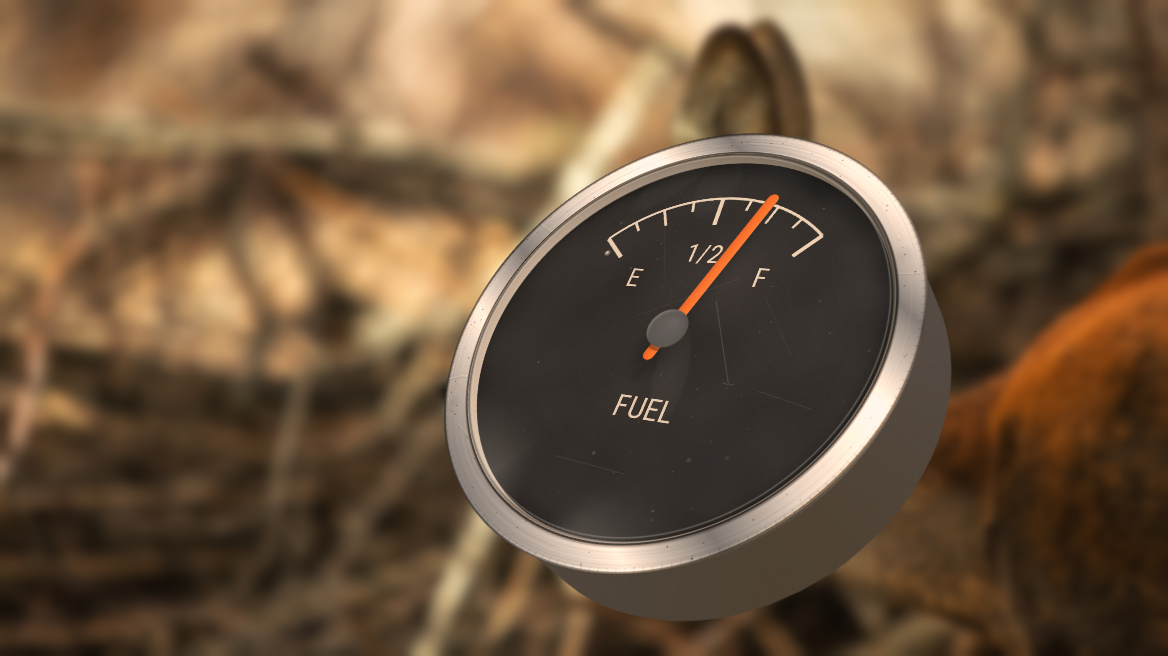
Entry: 0.75
